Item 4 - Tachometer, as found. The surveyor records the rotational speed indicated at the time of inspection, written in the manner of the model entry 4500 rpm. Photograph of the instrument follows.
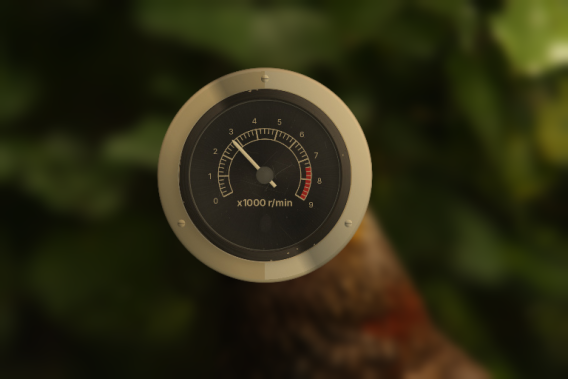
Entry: 2800 rpm
